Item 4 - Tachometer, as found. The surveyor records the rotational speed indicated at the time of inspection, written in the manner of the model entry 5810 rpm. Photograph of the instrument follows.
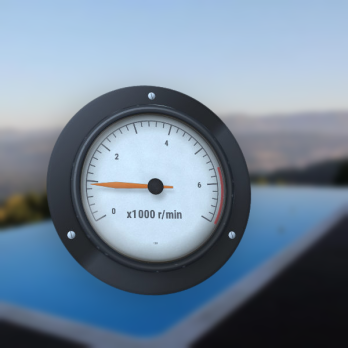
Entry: 900 rpm
